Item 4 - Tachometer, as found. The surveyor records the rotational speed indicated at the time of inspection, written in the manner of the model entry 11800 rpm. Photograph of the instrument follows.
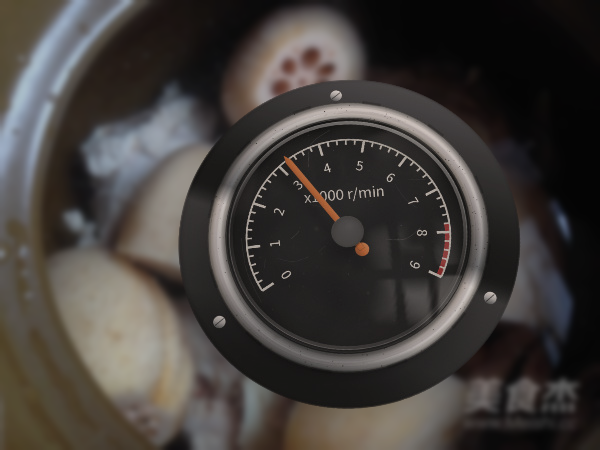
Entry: 3200 rpm
